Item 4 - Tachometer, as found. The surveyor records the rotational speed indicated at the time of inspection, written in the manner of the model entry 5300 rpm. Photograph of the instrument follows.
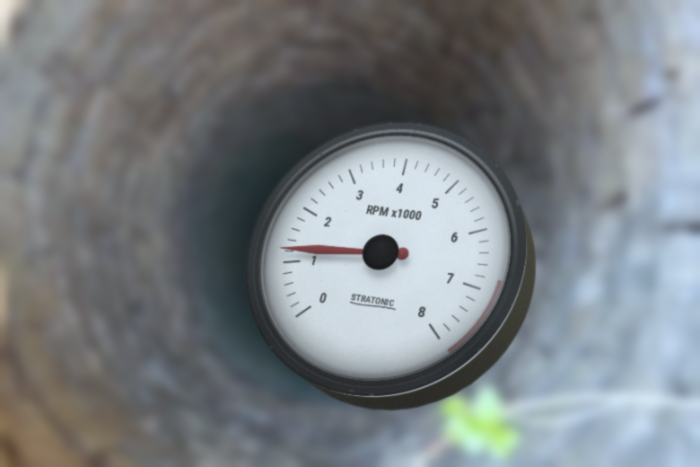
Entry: 1200 rpm
